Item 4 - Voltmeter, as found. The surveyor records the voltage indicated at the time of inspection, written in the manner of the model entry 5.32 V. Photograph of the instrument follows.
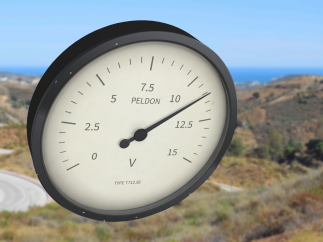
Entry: 11 V
